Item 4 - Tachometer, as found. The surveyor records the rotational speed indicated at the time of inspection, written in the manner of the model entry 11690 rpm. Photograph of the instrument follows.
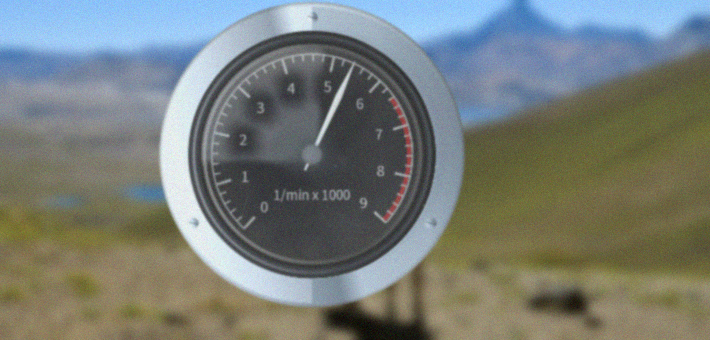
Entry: 5400 rpm
